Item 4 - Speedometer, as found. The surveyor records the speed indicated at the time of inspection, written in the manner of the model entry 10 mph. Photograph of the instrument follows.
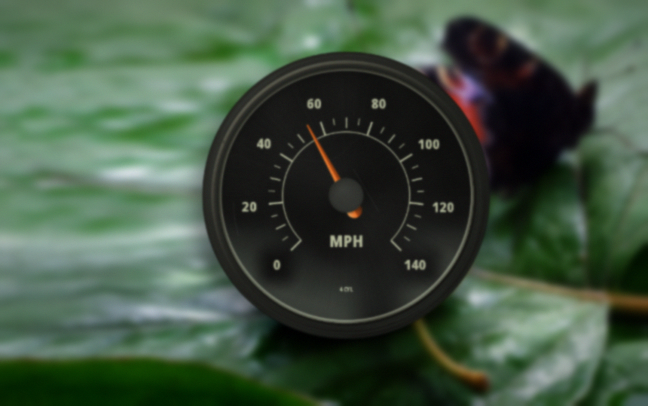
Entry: 55 mph
